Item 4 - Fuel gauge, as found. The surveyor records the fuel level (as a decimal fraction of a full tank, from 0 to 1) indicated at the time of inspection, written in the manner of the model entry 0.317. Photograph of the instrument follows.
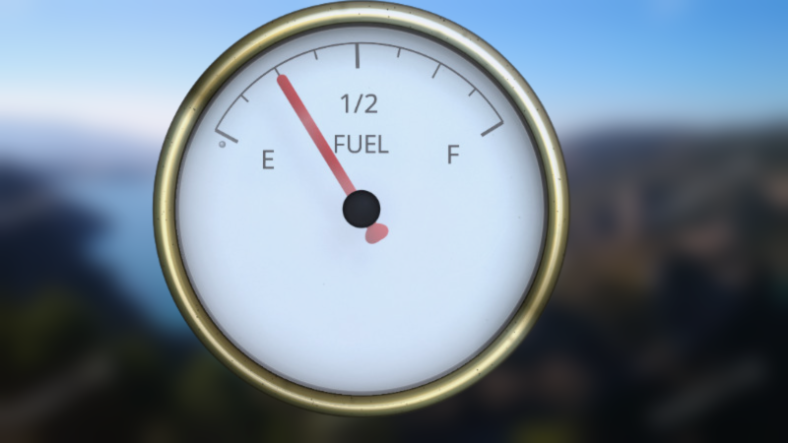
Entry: 0.25
